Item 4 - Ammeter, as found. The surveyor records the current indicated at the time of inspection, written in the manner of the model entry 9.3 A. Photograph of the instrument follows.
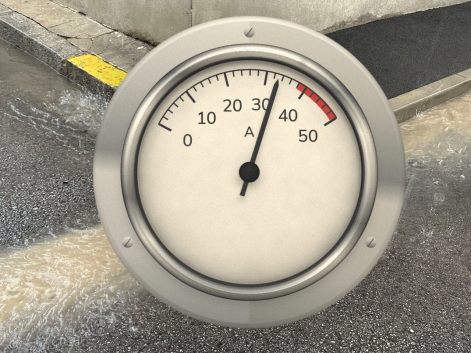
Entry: 33 A
